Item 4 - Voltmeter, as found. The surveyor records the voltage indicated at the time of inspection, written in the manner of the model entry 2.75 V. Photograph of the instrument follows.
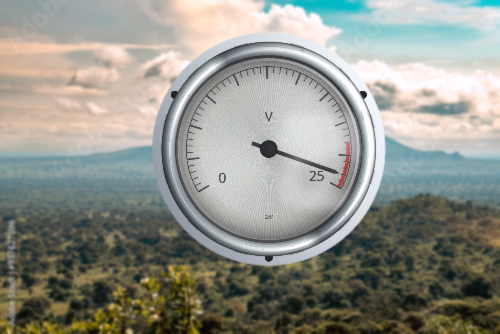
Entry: 24 V
